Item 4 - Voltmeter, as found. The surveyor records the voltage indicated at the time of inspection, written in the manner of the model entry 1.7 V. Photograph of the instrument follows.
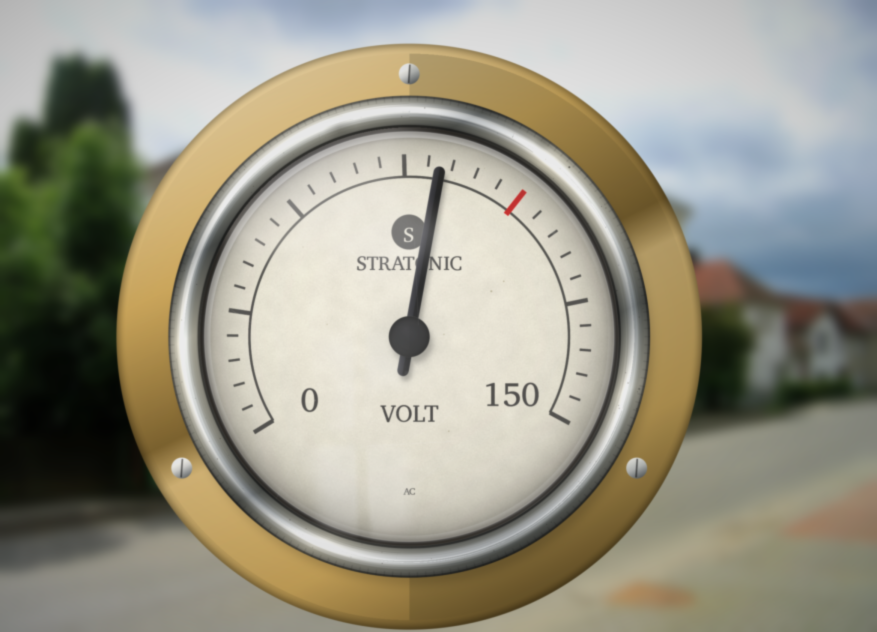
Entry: 82.5 V
